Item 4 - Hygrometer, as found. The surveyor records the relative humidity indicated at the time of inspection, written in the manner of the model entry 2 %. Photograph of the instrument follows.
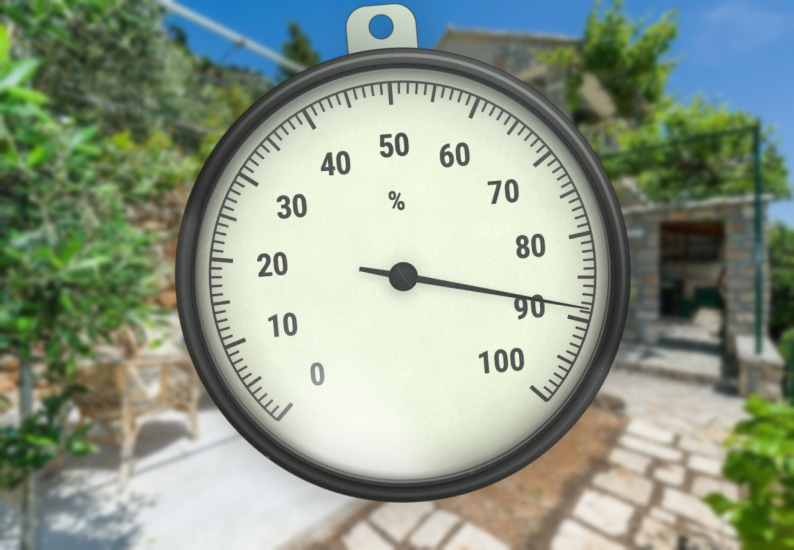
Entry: 88.5 %
